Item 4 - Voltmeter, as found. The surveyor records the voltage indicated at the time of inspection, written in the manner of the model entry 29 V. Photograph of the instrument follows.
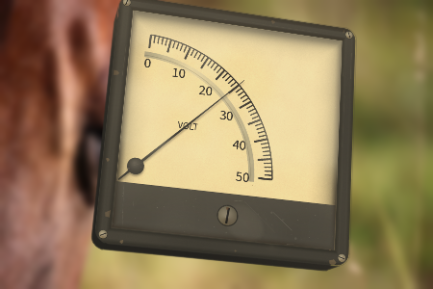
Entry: 25 V
